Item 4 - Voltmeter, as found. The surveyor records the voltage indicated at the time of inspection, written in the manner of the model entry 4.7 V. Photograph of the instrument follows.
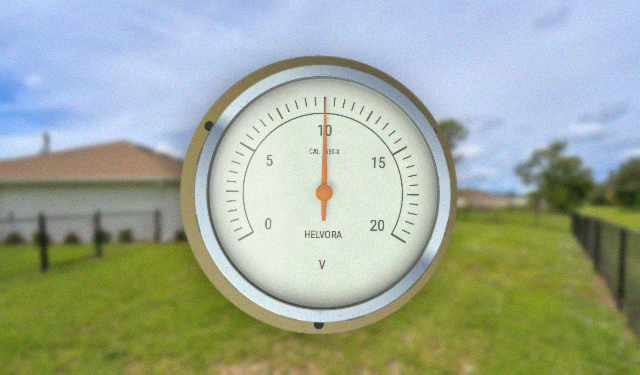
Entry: 10 V
